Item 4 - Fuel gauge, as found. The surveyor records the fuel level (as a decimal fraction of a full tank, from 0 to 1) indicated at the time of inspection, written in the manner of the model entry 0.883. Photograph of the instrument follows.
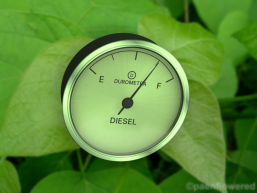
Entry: 0.75
